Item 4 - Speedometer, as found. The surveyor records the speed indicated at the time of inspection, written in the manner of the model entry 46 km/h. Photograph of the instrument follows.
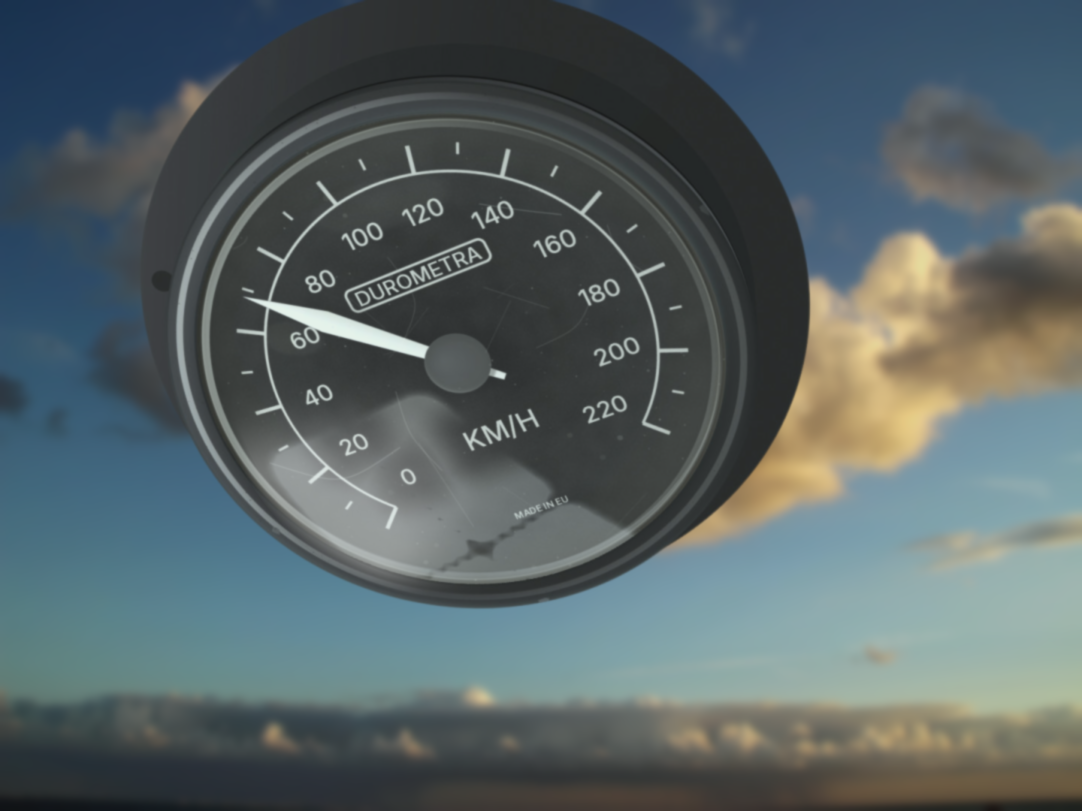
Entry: 70 km/h
